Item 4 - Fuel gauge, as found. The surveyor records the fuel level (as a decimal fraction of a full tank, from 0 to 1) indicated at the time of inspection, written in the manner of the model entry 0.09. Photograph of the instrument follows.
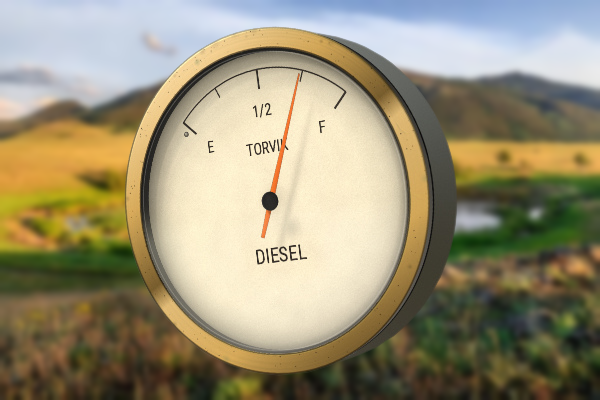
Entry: 0.75
